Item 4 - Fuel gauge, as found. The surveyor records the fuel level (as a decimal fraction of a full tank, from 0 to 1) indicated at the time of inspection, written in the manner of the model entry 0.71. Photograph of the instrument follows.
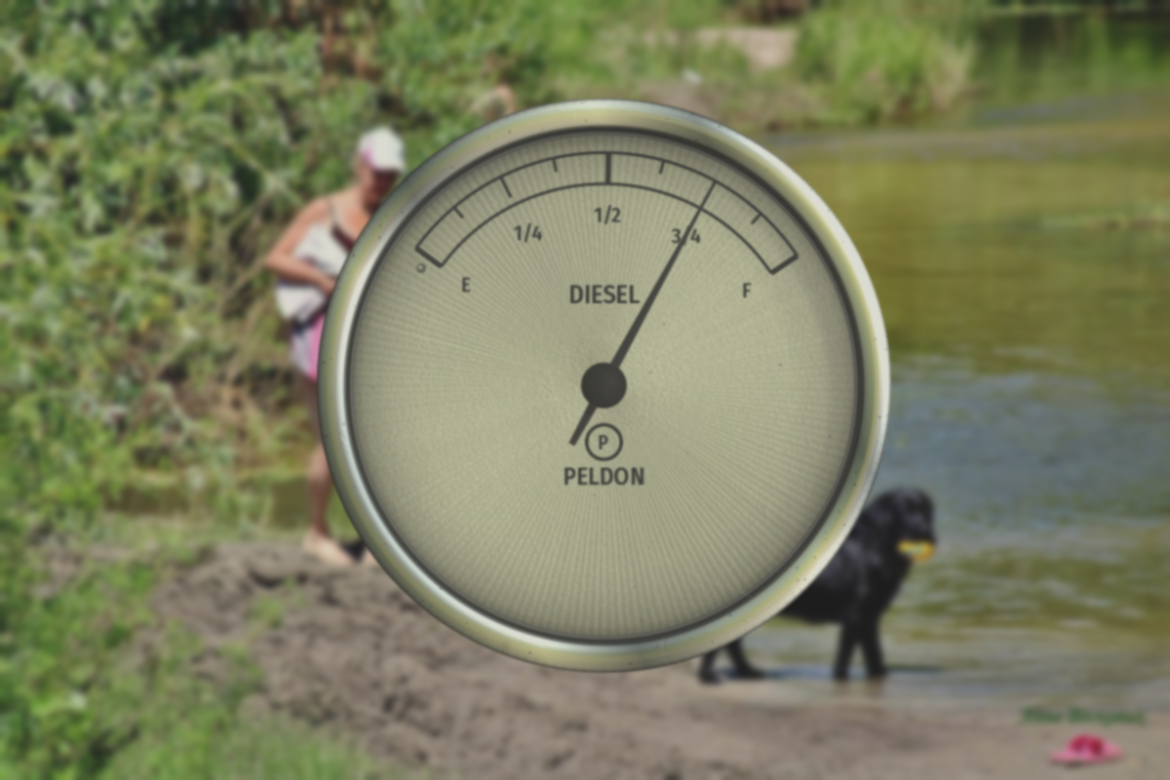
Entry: 0.75
